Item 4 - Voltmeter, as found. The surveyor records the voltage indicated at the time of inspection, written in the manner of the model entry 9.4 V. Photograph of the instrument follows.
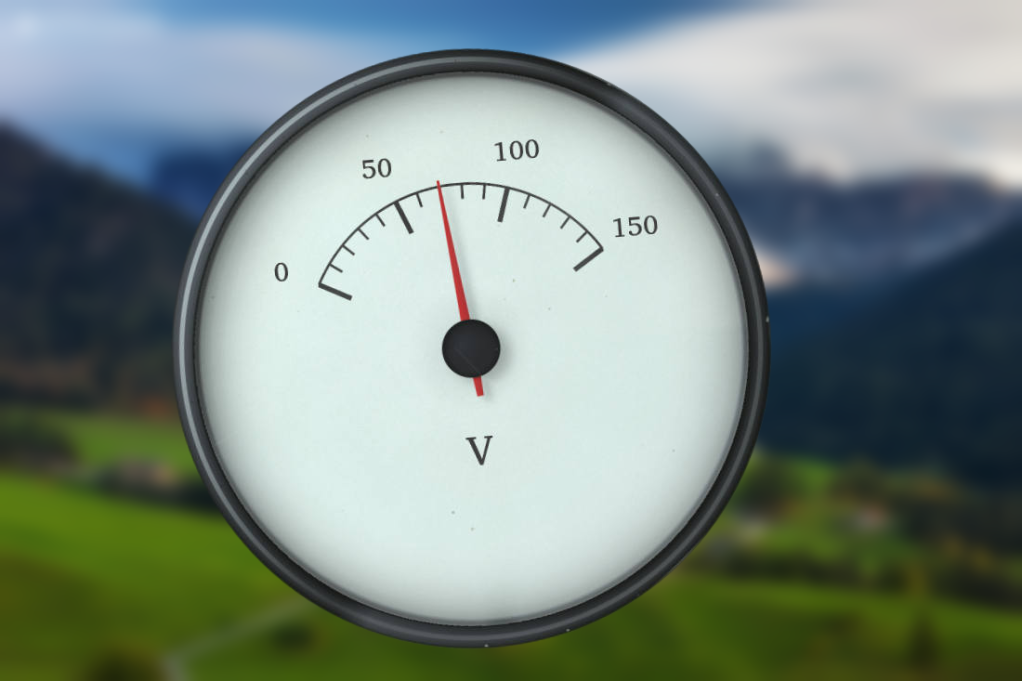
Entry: 70 V
